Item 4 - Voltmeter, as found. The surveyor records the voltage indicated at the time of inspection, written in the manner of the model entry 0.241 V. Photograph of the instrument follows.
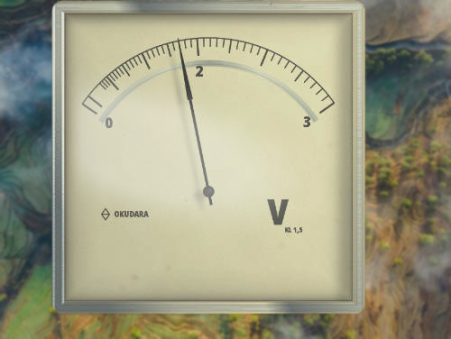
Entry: 1.85 V
